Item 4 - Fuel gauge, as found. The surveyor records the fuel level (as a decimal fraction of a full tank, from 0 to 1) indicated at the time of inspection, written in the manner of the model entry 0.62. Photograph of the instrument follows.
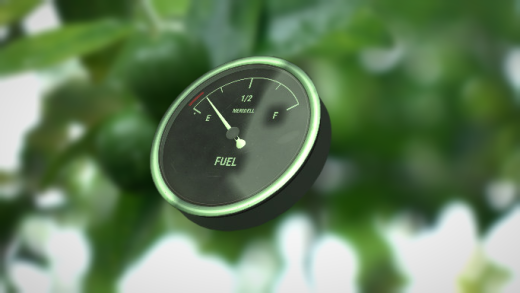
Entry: 0.125
